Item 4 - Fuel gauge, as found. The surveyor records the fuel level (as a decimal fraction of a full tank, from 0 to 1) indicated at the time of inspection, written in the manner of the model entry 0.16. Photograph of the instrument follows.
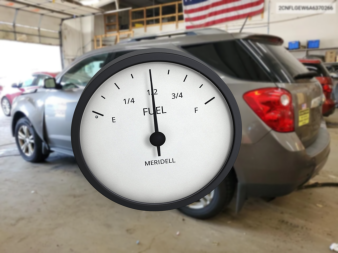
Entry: 0.5
